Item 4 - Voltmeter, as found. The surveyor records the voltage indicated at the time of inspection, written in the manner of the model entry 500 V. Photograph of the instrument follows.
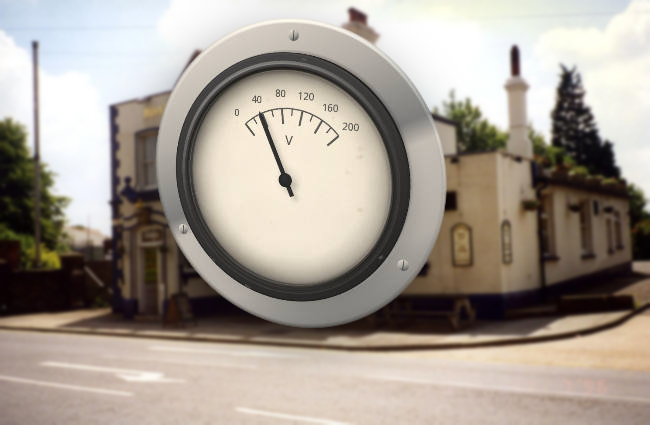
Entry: 40 V
